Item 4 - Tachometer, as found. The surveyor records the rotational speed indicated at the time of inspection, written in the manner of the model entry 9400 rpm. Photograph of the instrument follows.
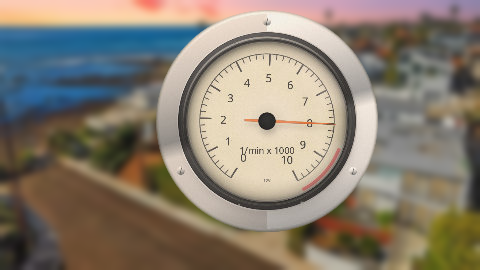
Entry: 8000 rpm
